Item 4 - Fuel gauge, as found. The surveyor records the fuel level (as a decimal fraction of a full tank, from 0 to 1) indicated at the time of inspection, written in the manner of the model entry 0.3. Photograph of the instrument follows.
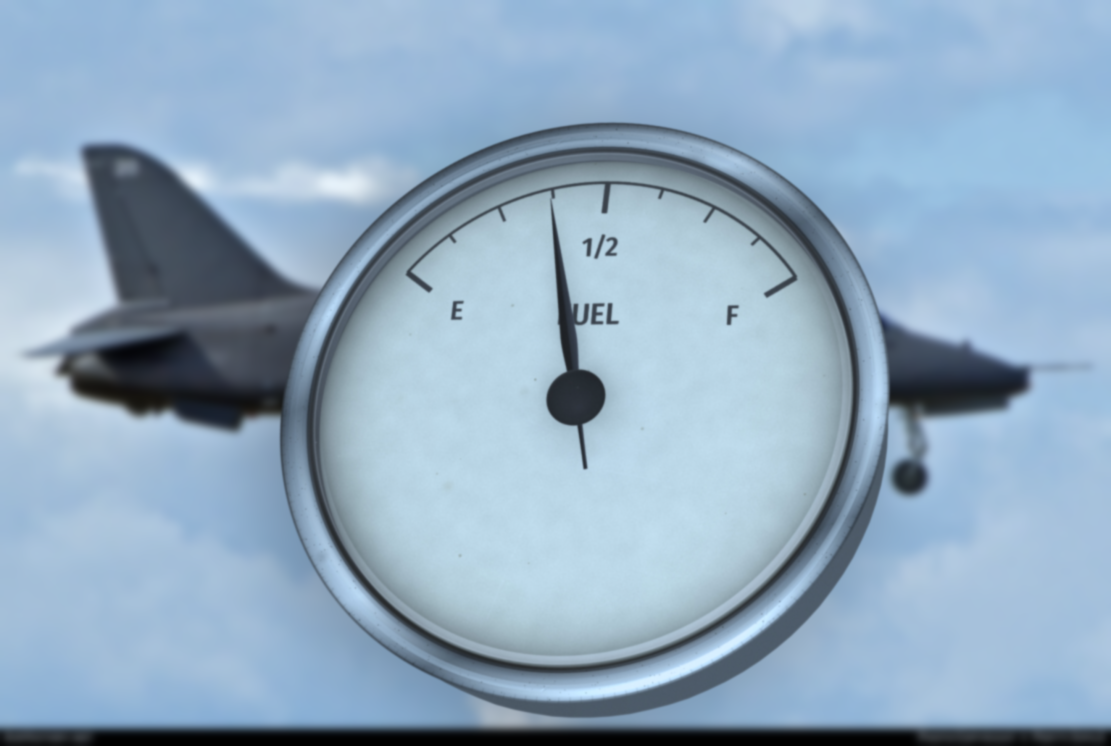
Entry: 0.375
